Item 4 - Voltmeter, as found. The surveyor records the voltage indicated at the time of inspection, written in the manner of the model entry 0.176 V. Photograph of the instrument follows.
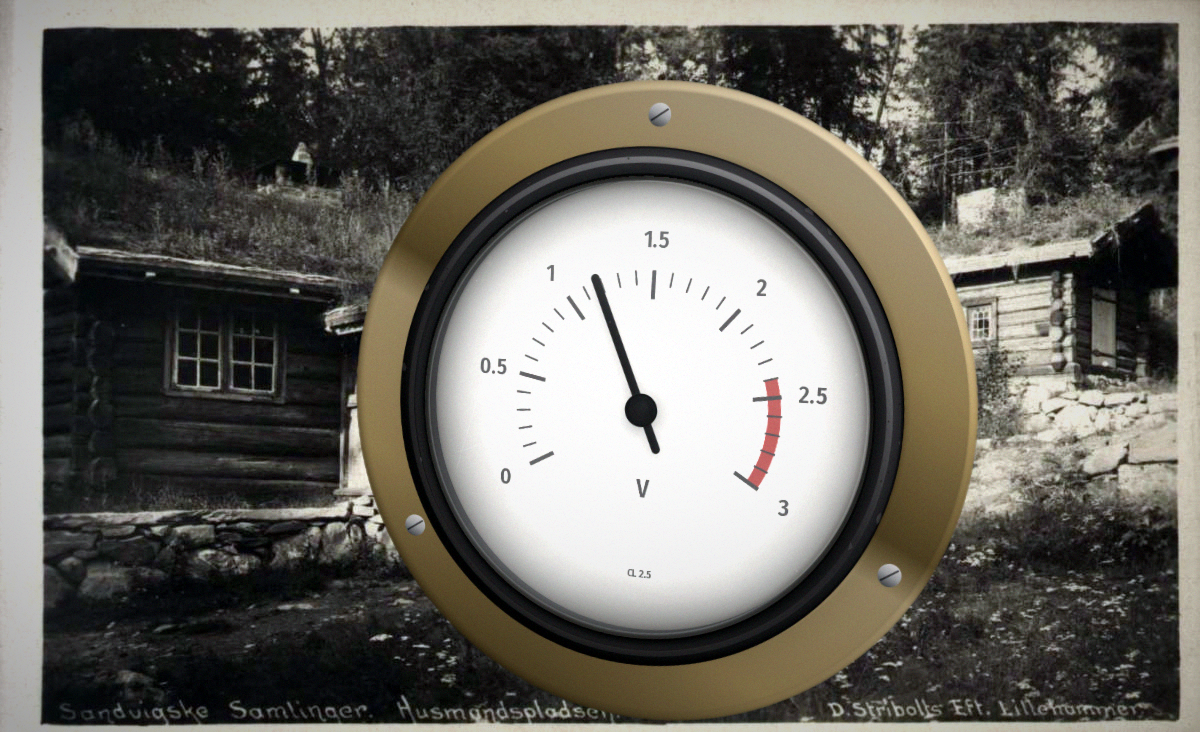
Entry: 1.2 V
